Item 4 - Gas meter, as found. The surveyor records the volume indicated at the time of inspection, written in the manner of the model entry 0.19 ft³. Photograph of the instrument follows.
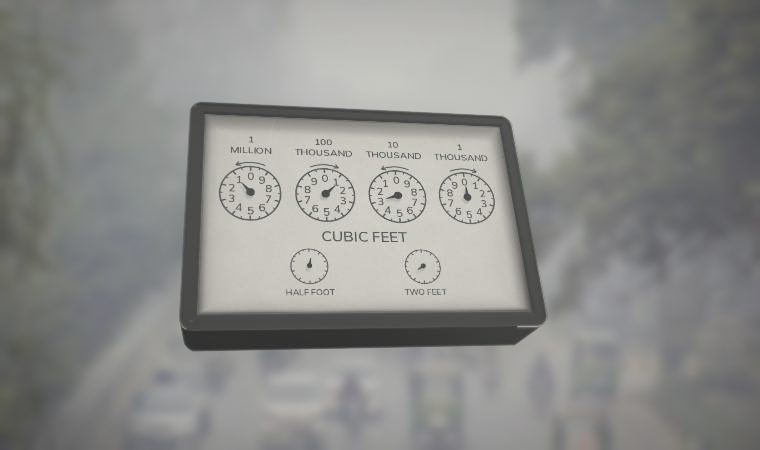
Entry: 113000 ft³
